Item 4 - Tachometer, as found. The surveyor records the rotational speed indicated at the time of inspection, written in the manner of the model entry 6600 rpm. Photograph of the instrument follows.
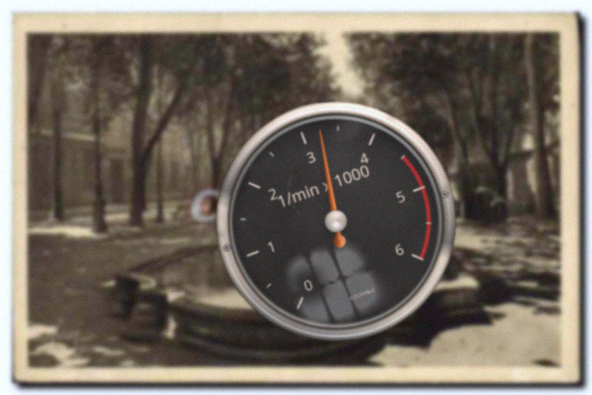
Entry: 3250 rpm
